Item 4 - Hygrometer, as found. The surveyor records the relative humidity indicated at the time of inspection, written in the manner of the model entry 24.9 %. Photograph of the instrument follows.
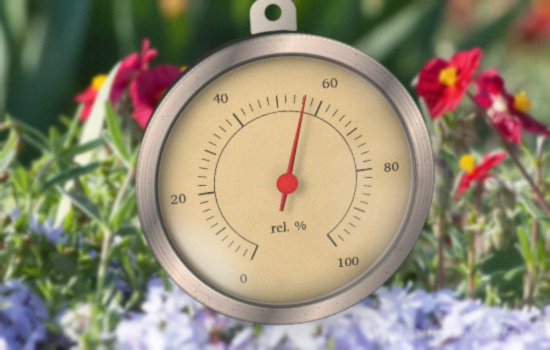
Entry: 56 %
